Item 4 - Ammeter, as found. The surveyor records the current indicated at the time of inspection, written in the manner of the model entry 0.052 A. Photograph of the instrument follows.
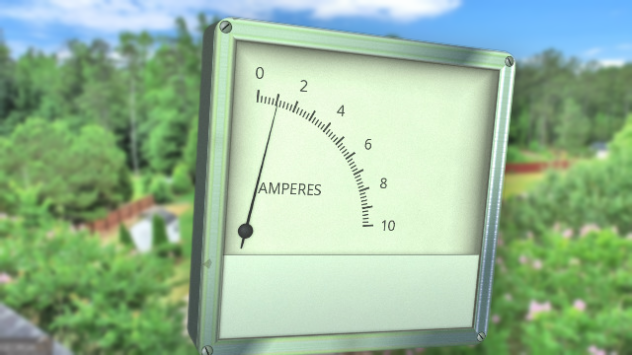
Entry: 1 A
